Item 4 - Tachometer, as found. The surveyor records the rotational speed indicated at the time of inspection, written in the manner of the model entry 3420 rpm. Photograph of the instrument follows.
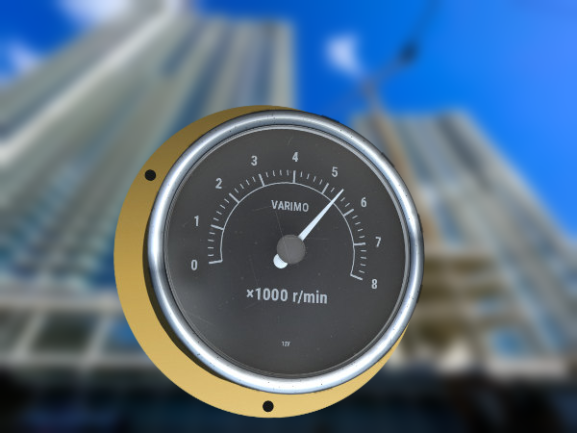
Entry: 5400 rpm
